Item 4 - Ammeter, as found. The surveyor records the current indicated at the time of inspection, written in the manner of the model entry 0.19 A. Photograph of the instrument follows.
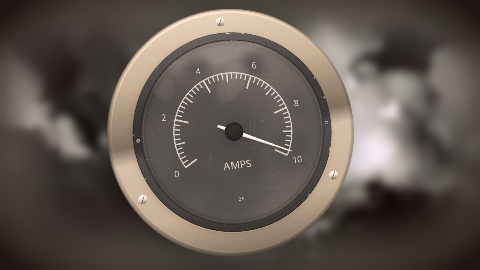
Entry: 9.8 A
